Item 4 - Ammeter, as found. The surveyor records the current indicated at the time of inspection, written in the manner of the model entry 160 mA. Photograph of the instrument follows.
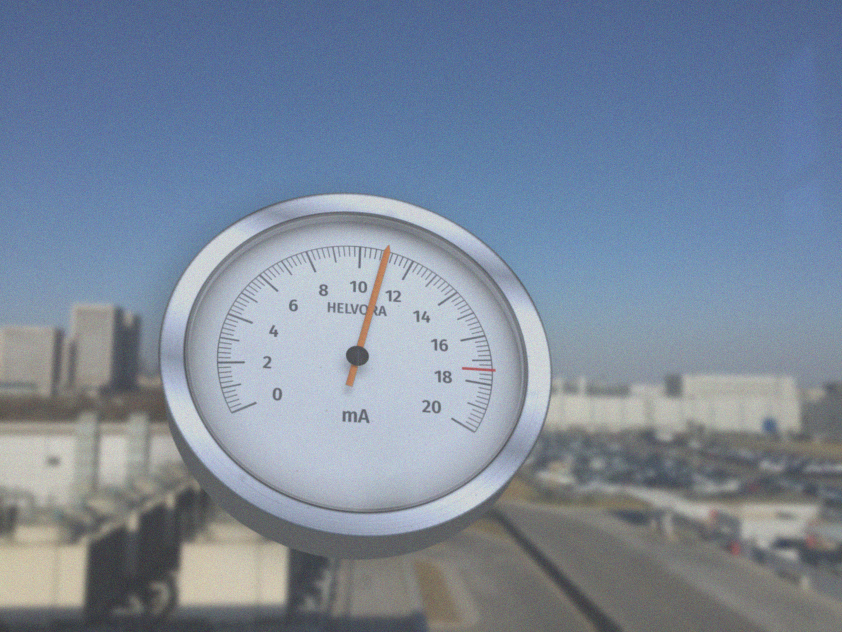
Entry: 11 mA
